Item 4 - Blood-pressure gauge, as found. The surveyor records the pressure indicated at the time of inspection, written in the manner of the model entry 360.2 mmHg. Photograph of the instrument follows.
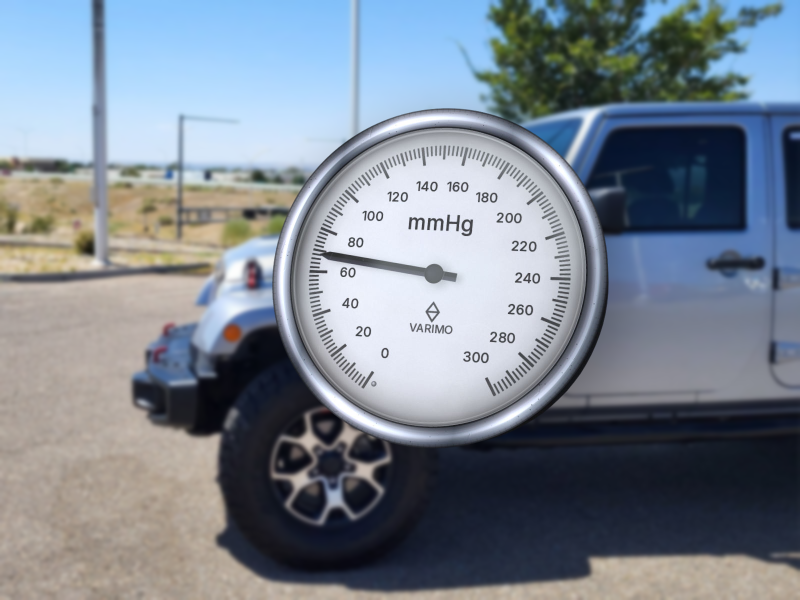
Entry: 68 mmHg
